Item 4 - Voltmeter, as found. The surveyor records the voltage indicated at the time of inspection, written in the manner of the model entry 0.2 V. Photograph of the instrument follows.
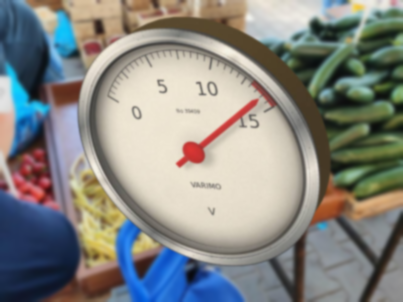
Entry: 14 V
